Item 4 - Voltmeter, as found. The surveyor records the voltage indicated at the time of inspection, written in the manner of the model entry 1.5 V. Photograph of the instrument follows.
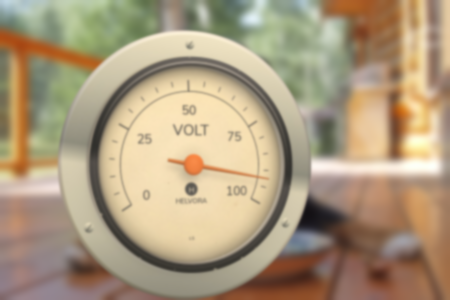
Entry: 92.5 V
